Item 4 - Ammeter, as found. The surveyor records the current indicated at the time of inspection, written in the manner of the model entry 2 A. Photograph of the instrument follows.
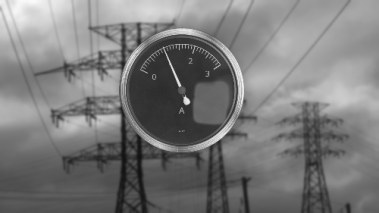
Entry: 1 A
